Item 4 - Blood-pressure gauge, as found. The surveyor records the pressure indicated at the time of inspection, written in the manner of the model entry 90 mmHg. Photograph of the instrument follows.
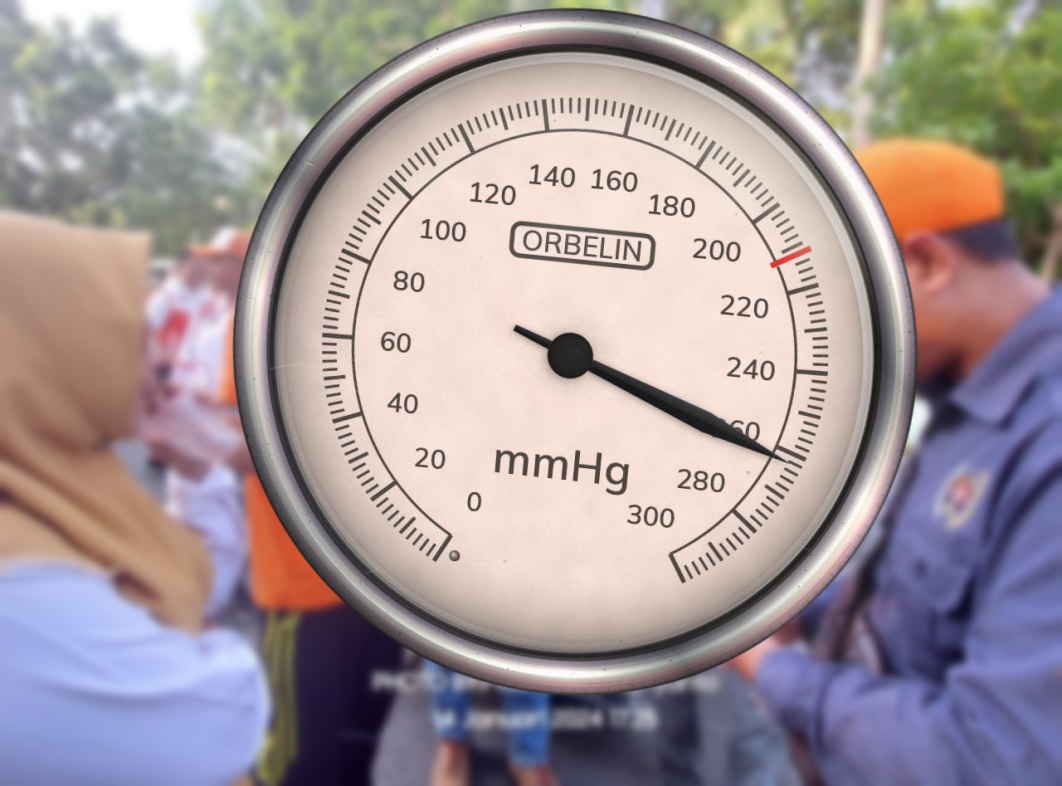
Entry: 262 mmHg
